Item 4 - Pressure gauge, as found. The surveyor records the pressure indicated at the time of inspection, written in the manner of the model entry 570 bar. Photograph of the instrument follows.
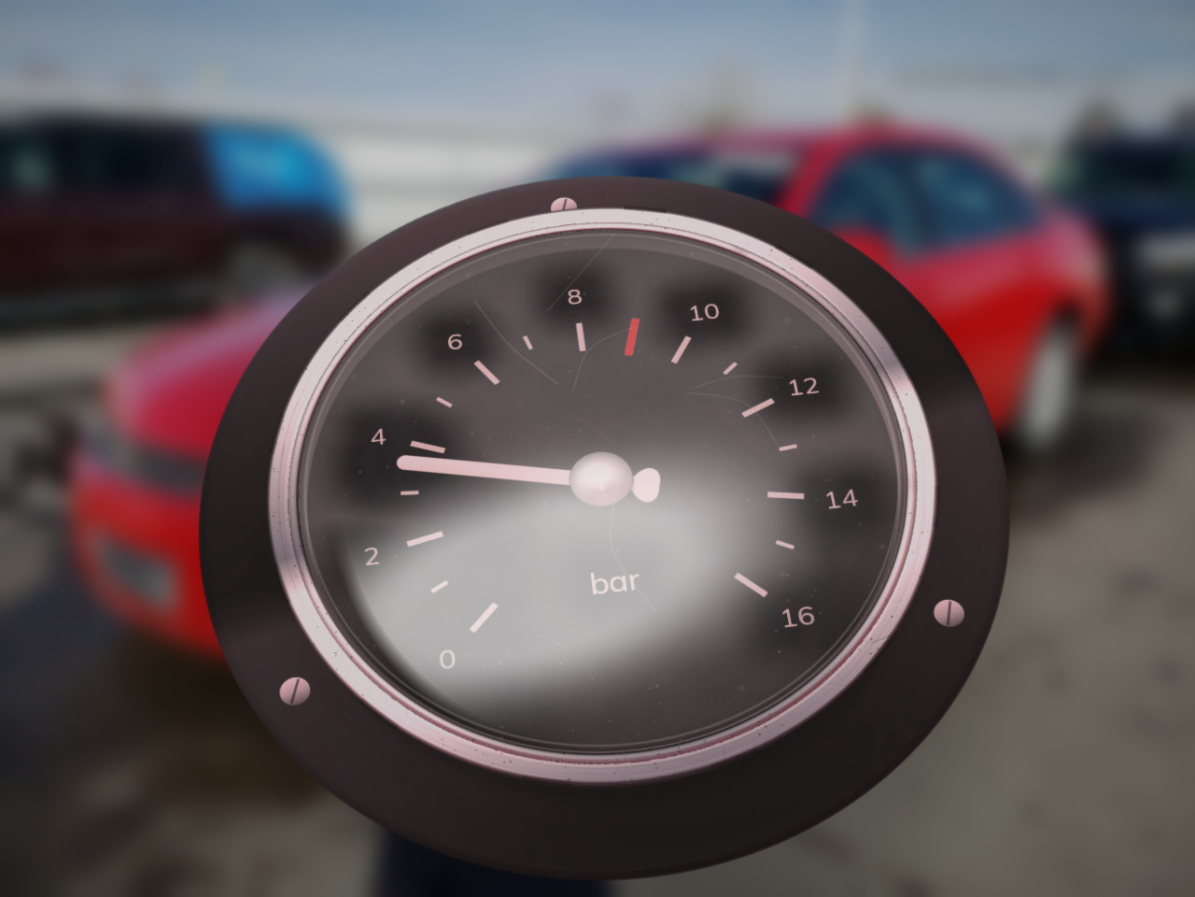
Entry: 3.5 bar
